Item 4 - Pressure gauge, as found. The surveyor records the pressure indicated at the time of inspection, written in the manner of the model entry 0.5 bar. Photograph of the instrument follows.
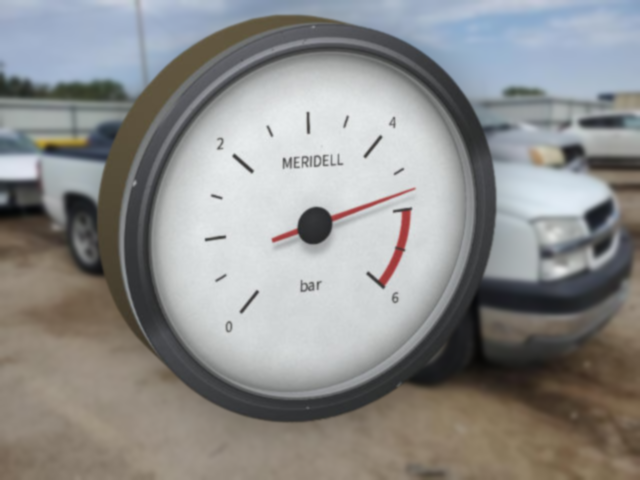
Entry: 4.75 bar
